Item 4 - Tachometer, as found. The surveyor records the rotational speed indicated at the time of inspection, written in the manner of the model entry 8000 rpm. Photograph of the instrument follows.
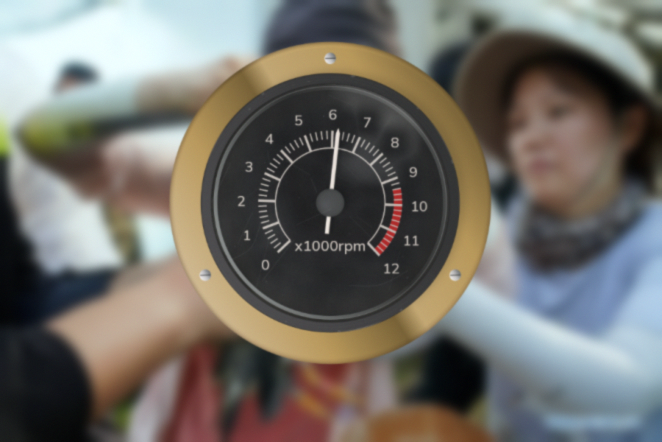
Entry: 6200 rpm
